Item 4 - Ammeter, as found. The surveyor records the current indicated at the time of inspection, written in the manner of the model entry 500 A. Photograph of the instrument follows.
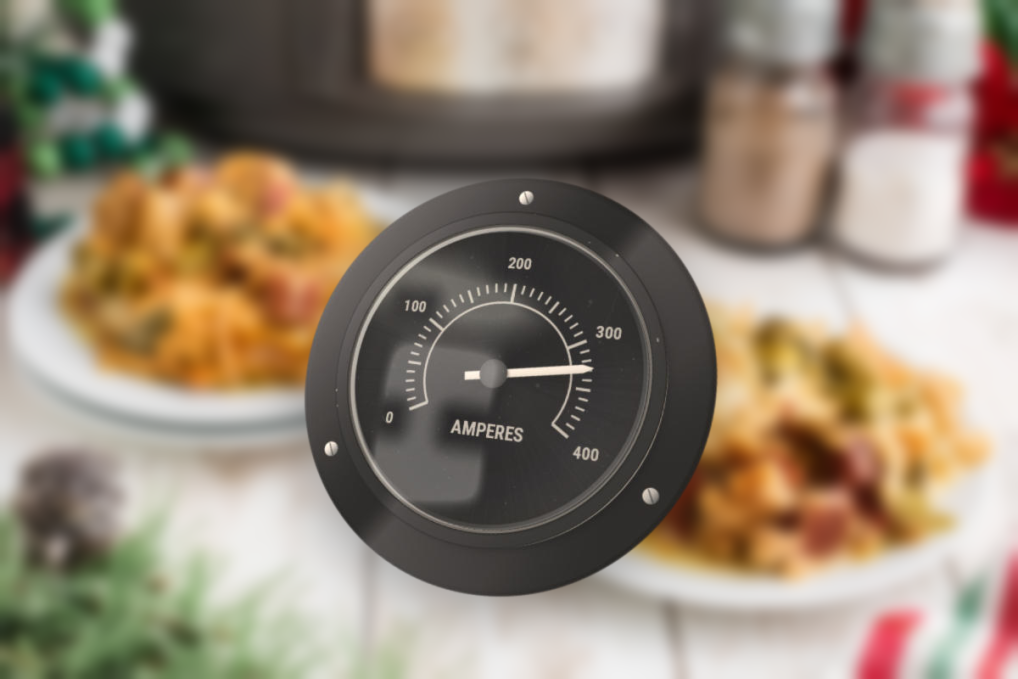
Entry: 330 A
